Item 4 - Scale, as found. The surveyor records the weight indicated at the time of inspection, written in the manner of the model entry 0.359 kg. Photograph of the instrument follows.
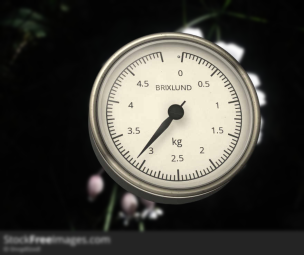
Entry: 3.1 kg
